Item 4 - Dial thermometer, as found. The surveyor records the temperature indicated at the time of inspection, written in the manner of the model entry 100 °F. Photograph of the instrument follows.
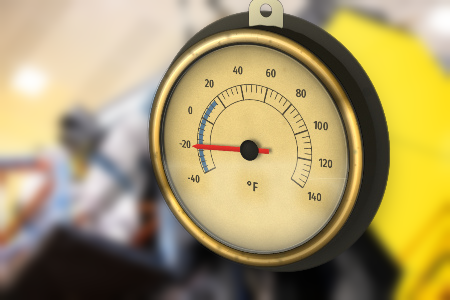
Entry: -20 °F
